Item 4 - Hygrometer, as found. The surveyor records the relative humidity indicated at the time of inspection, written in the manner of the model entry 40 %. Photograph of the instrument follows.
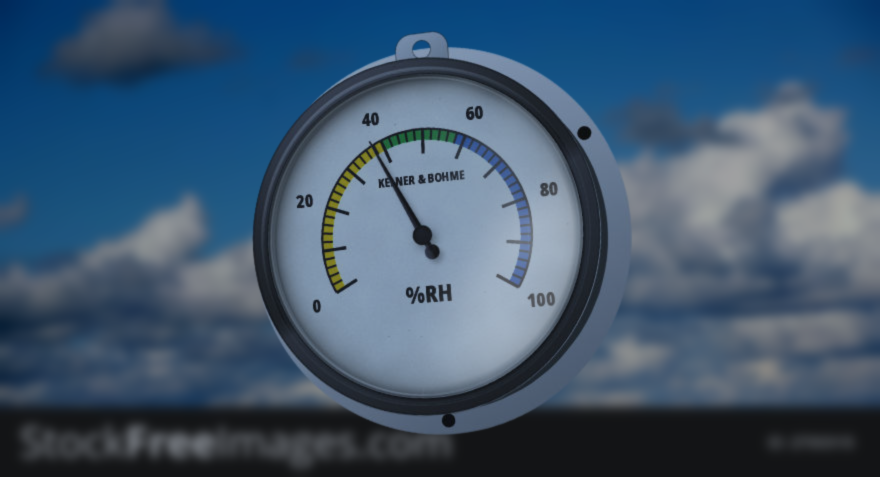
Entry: 38 %
